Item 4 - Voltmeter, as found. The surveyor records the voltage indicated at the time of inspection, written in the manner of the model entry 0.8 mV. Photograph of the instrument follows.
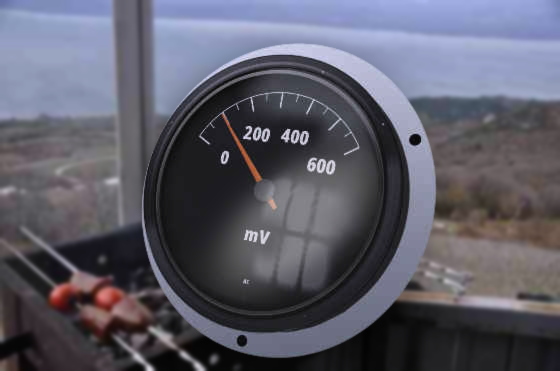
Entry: 100 mV
